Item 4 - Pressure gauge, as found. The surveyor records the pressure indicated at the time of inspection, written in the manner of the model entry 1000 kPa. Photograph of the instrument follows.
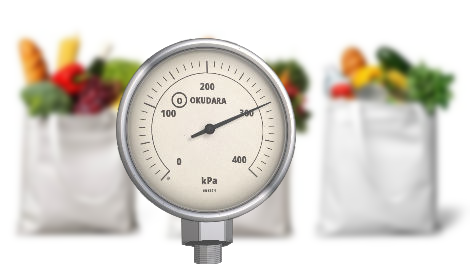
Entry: 300 kPa
